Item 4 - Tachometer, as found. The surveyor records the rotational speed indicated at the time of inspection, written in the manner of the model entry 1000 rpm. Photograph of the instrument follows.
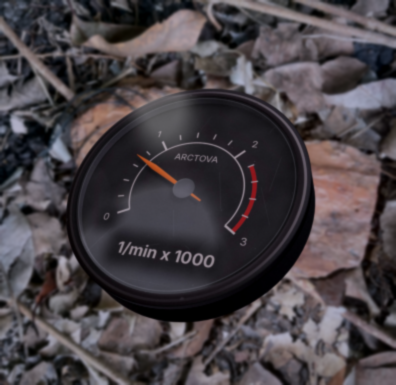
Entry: 700 rpm
